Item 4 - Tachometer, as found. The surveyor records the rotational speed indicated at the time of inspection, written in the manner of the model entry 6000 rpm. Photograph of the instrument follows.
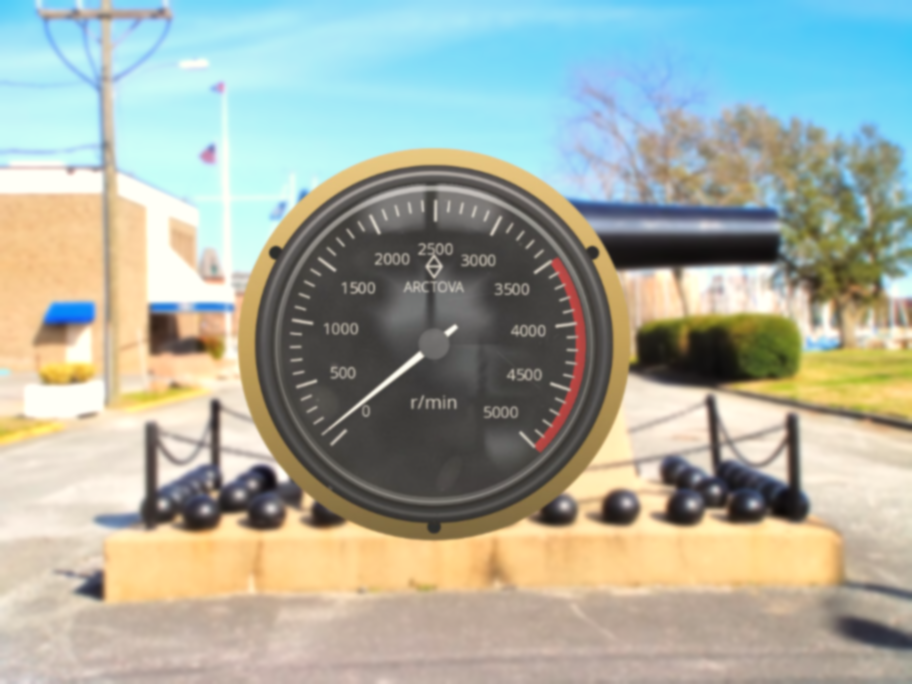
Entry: 100 rpm
